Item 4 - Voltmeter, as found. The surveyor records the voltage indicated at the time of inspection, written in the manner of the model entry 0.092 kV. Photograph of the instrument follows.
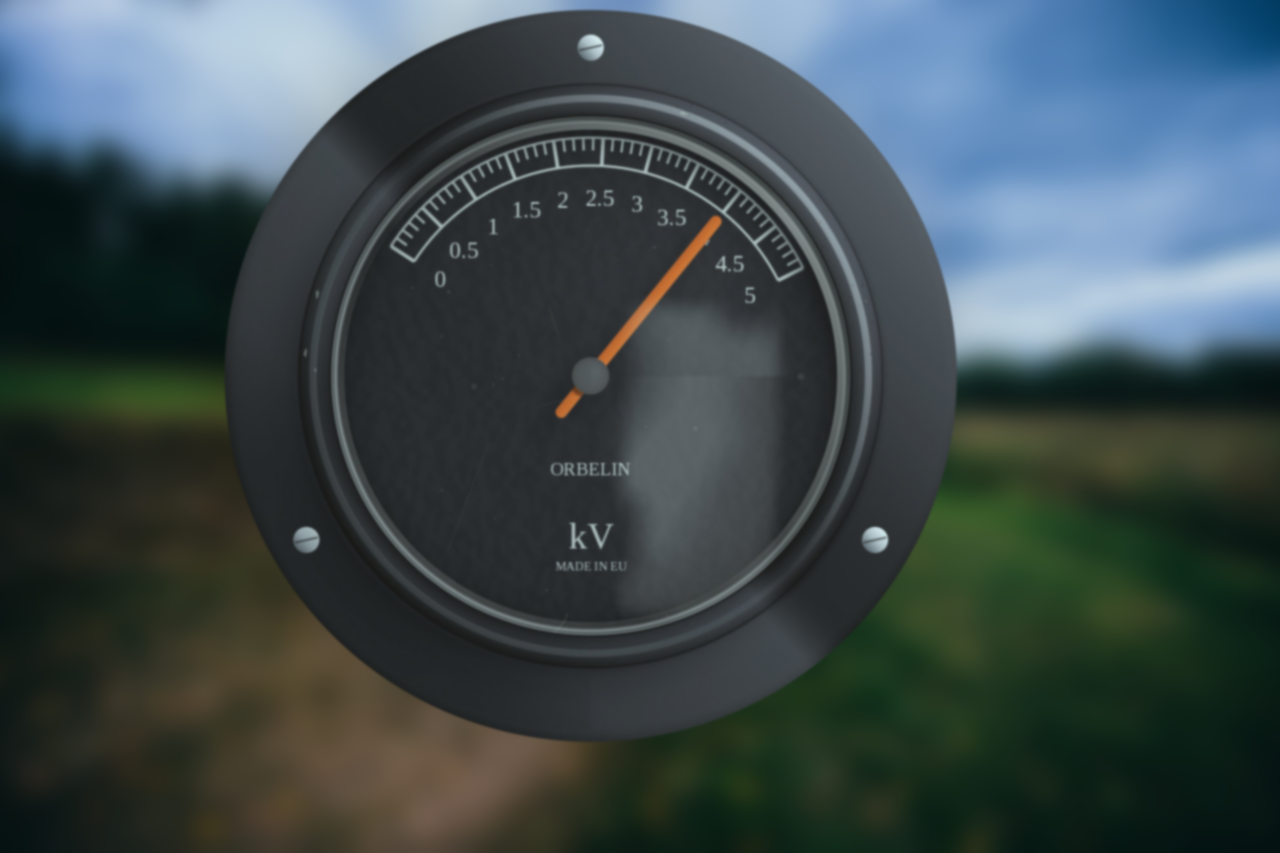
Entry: 4 kV
